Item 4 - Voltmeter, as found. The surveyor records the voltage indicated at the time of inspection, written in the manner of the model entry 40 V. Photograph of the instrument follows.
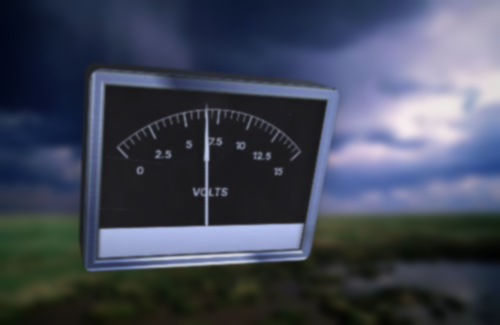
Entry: 6.5 V
